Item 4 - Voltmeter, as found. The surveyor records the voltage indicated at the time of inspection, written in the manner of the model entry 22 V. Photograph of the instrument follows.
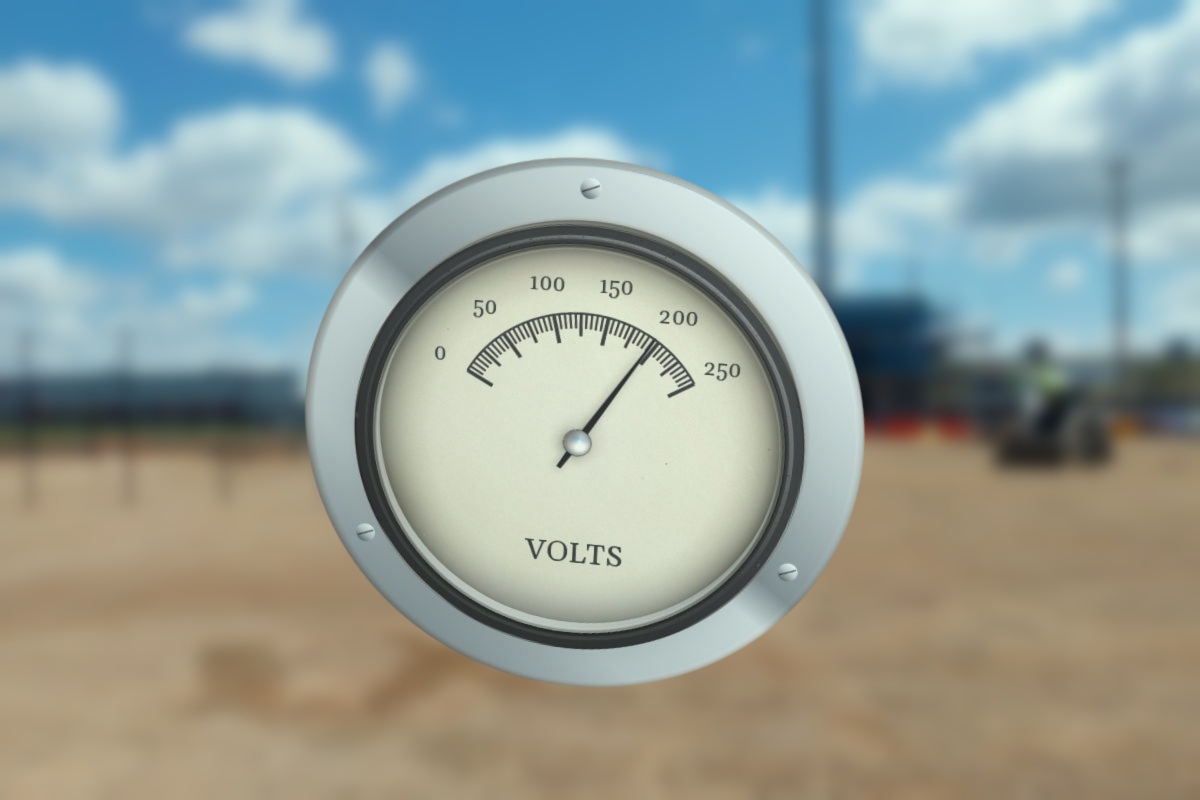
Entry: 195 V
